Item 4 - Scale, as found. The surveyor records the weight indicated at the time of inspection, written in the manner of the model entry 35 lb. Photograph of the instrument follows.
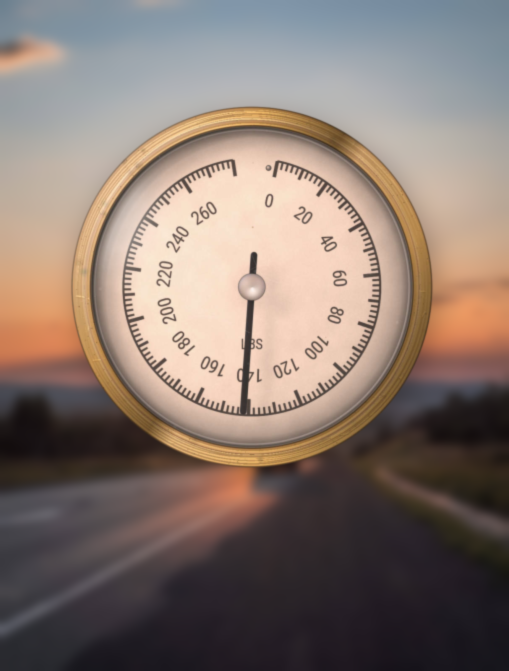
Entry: 142 lb
